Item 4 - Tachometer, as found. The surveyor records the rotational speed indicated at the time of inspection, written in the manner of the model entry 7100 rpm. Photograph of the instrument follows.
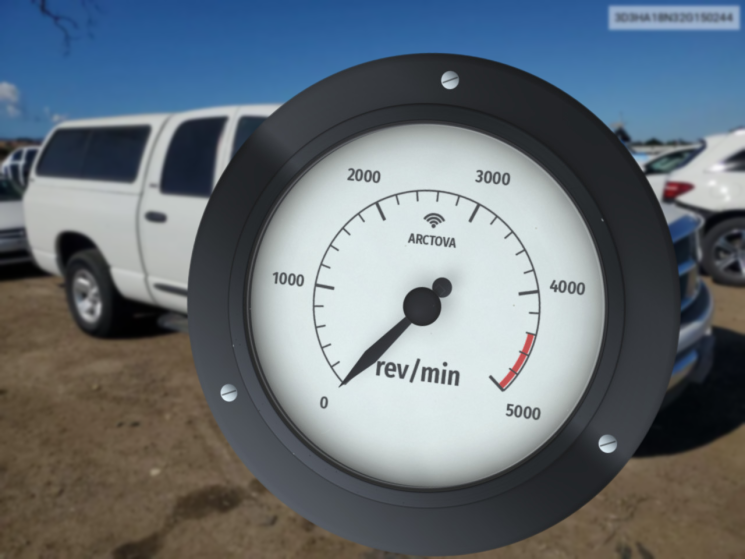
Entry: 0 rpm
